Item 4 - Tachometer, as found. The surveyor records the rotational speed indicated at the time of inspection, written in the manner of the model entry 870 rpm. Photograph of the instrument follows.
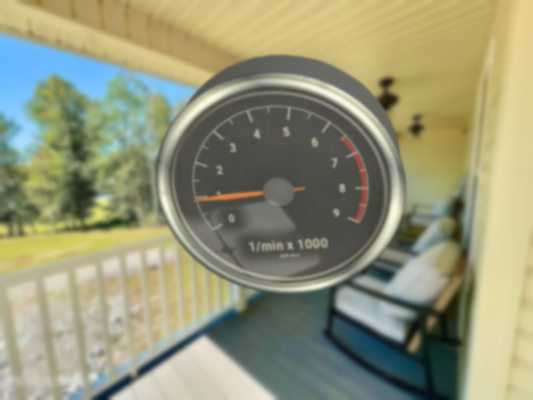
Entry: 1000 rpm
